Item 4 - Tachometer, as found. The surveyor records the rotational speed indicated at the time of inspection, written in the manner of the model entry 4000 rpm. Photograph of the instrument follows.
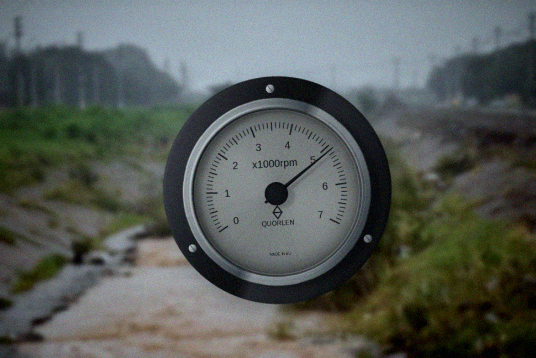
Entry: 5100 rpm
